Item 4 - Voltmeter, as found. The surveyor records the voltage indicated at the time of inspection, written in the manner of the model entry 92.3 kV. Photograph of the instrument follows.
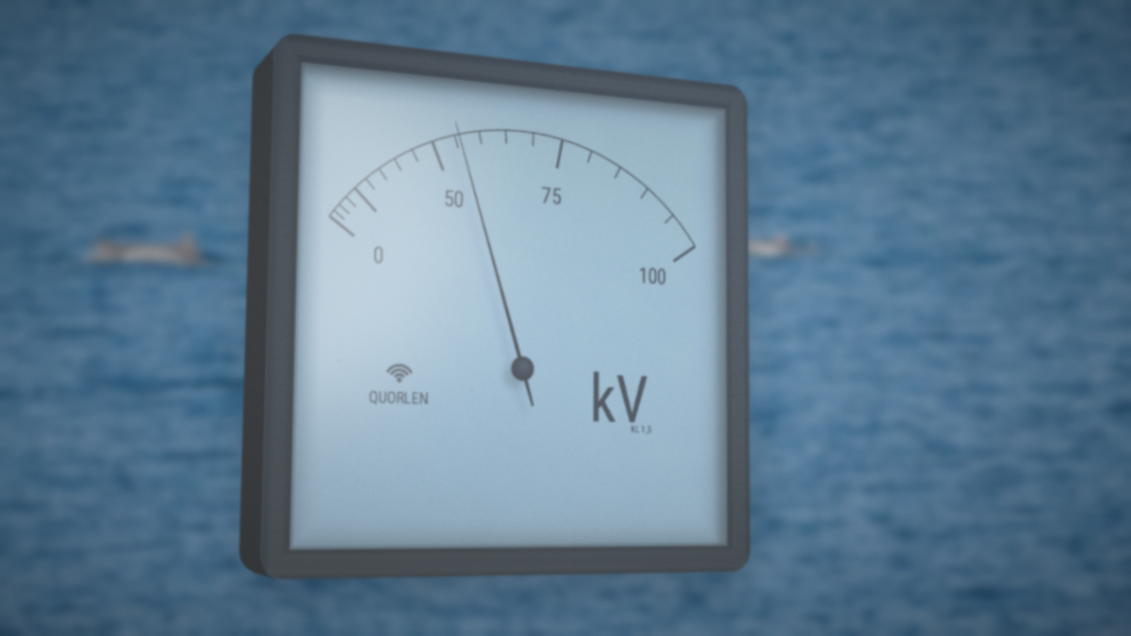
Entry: 55 kV
